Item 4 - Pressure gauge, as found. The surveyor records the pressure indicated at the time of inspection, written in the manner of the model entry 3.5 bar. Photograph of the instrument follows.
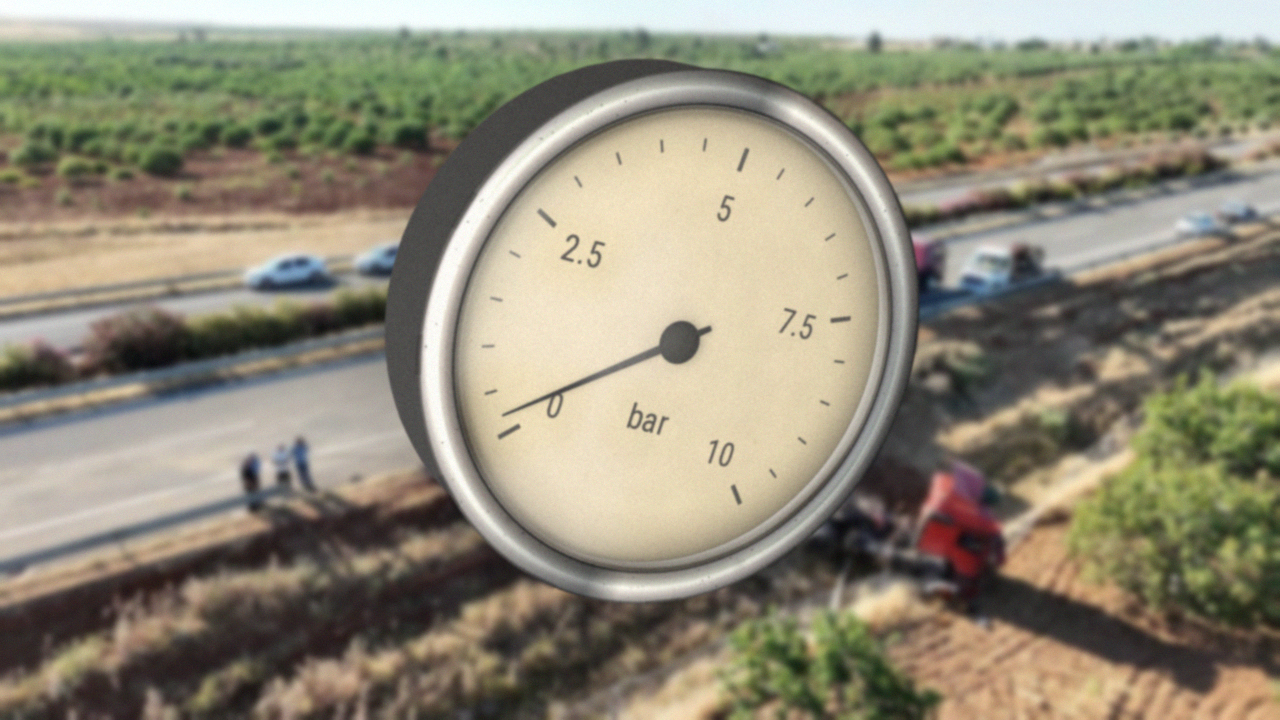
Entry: 0.25 bar
